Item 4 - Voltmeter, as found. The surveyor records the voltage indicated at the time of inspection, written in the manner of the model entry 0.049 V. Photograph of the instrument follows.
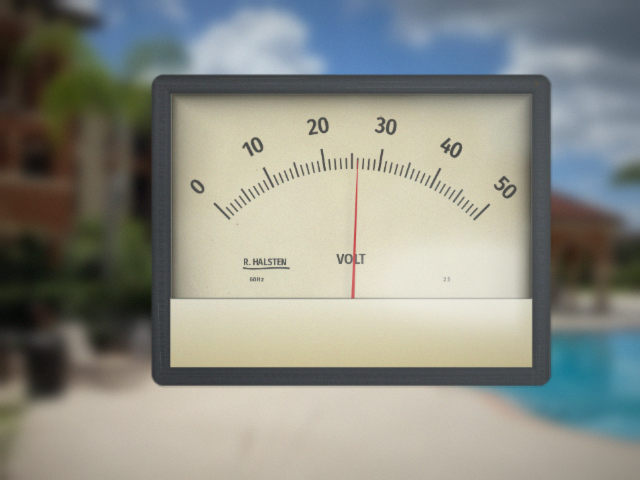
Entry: 26 V
